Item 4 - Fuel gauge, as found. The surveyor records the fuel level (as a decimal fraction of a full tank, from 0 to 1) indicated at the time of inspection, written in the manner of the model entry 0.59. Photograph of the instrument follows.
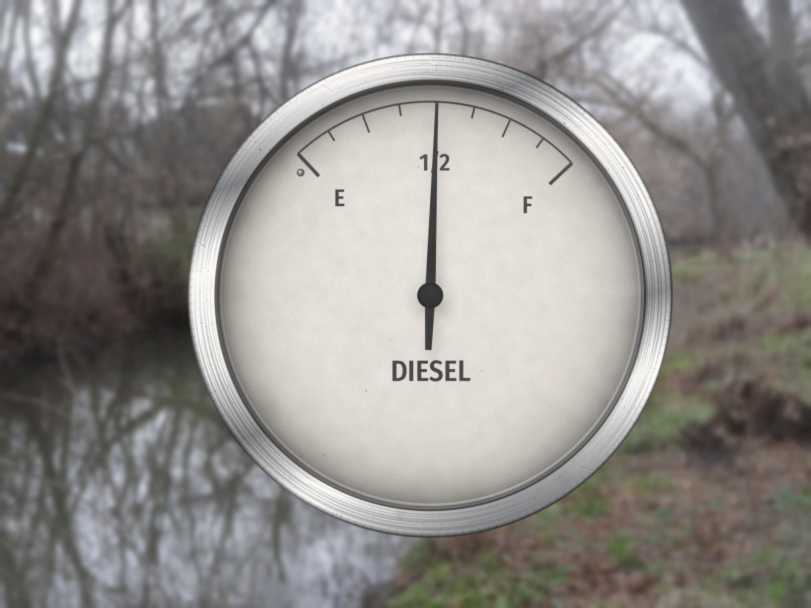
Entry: 0.5
